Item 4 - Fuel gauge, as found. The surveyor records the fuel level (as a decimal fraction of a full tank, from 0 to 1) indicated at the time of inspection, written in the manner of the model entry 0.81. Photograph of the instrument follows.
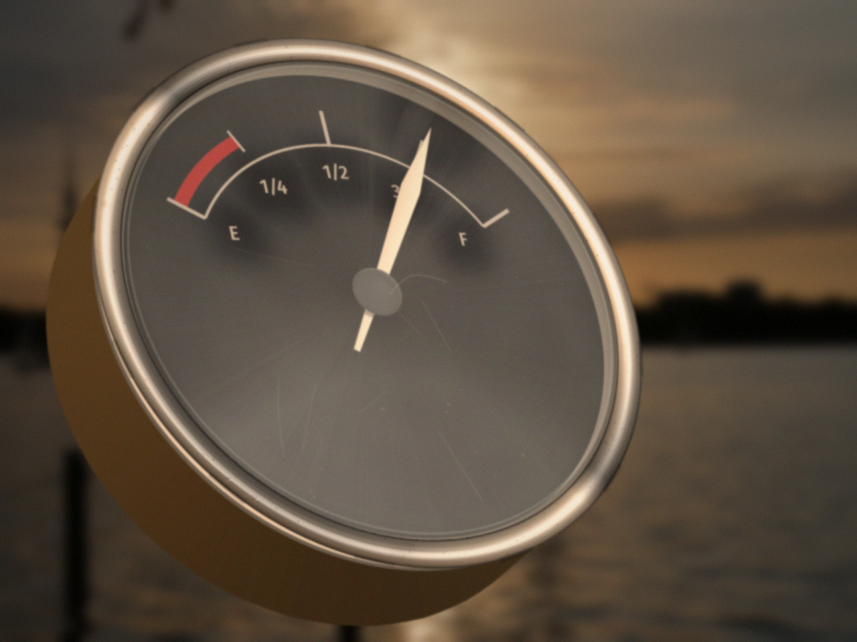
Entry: 0.75
